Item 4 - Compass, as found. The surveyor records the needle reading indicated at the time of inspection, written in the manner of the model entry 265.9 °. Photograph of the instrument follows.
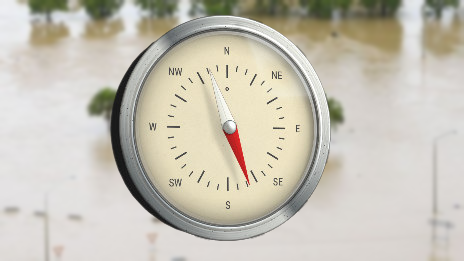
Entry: 160 °
